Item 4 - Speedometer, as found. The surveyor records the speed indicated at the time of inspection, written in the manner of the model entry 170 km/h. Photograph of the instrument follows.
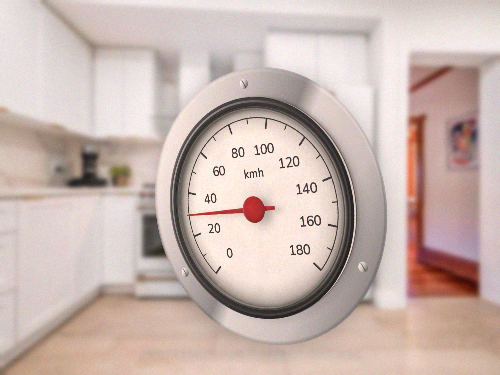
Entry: 30 km/h
